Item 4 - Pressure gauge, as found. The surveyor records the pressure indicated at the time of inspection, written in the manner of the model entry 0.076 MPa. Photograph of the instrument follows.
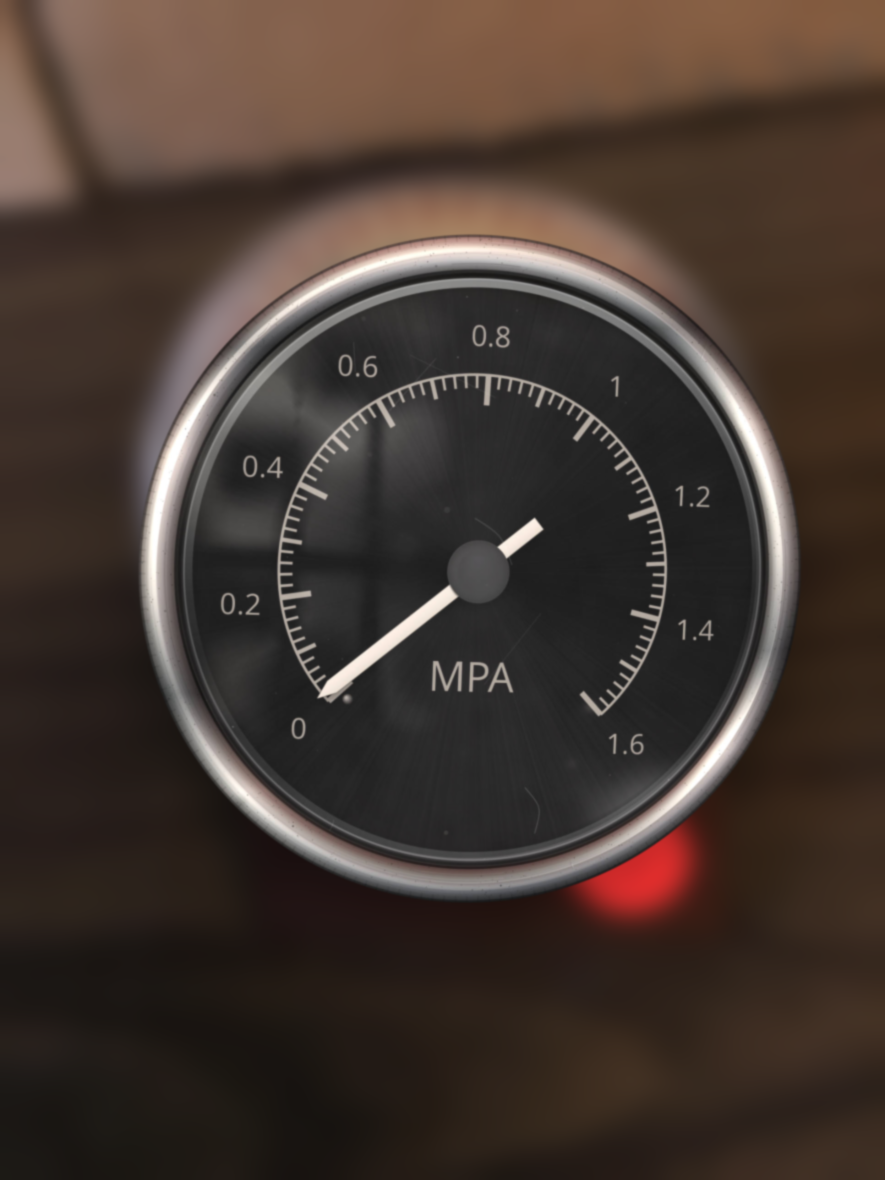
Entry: 0.02 MPa
